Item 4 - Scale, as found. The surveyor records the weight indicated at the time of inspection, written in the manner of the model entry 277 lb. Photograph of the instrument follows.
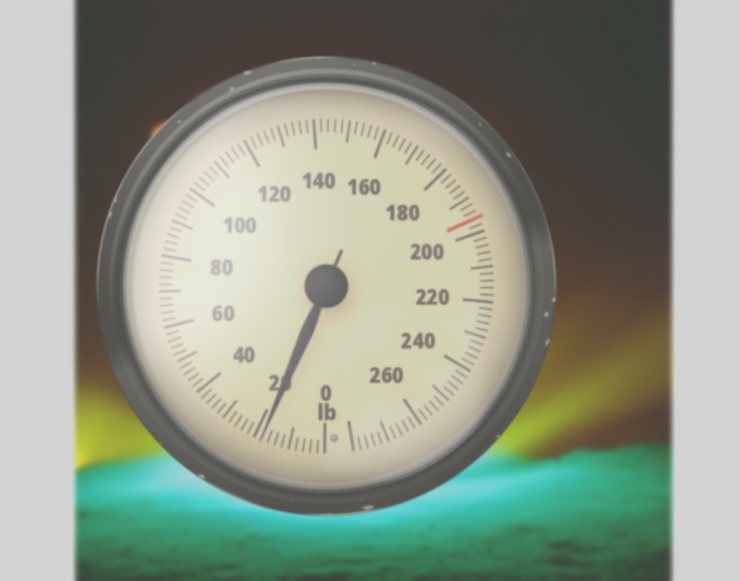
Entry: 18 lb
